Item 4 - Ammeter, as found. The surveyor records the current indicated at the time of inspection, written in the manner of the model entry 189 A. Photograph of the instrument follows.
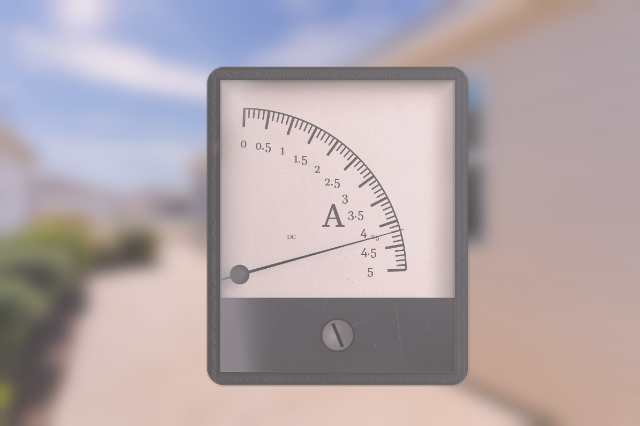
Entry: 4.2 A
